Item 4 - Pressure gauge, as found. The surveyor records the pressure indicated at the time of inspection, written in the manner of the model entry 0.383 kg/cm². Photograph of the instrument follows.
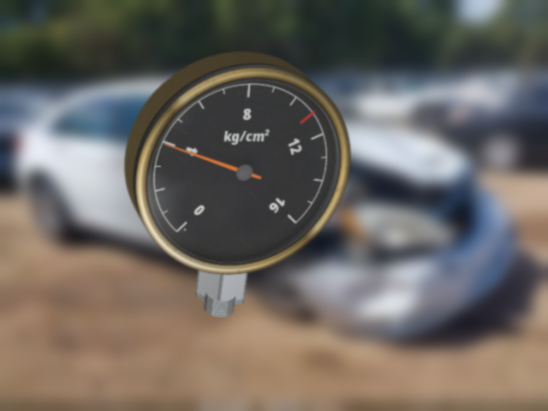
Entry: 4 kg/cm²
